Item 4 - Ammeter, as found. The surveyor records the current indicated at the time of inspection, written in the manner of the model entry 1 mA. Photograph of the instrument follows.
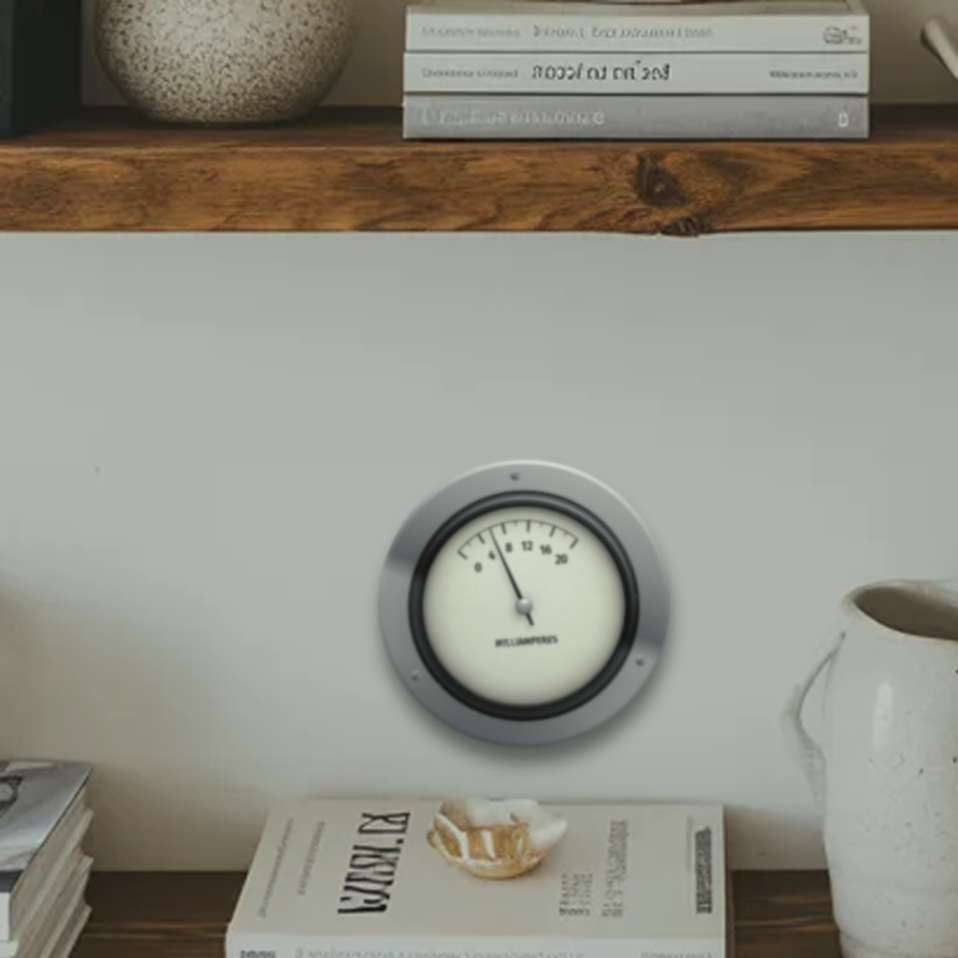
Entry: 6 mA
